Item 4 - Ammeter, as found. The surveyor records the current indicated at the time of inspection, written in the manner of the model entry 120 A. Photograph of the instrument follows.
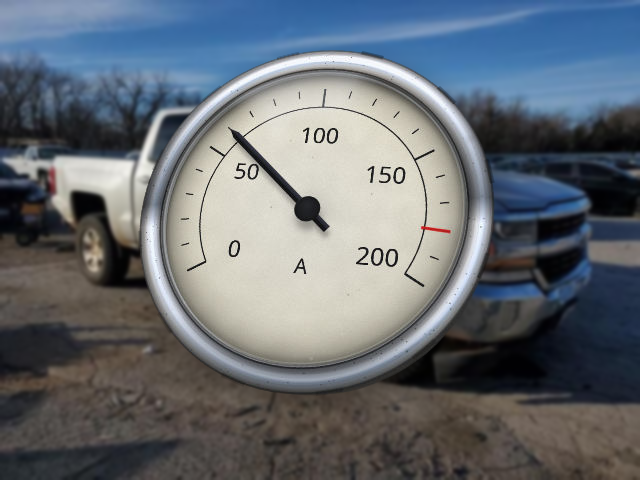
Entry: 60 A
